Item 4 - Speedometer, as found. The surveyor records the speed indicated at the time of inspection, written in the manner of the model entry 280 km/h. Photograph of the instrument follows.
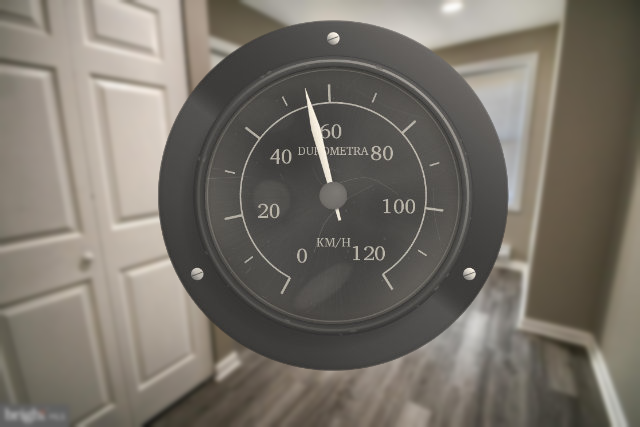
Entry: 55 km/h
